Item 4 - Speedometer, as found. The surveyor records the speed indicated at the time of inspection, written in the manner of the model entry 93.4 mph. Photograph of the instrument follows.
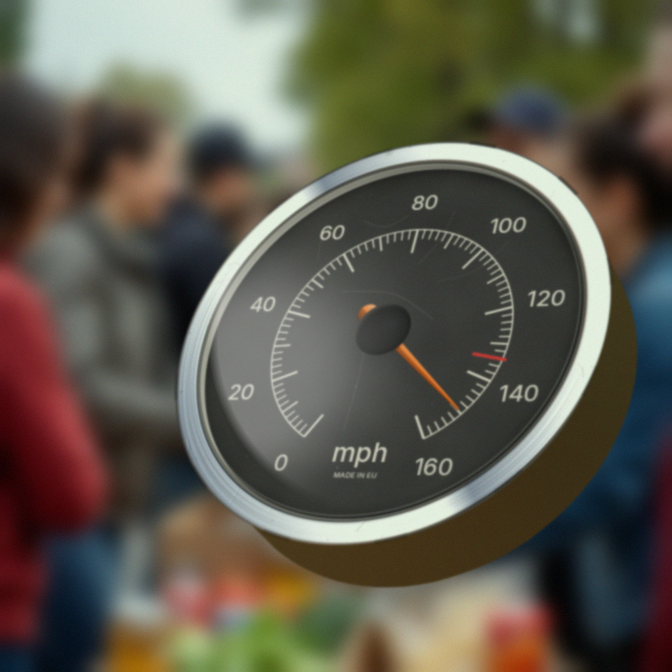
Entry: 150 mph
